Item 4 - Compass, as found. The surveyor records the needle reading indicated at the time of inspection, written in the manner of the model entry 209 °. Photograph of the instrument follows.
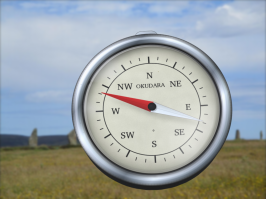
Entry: 290 °
